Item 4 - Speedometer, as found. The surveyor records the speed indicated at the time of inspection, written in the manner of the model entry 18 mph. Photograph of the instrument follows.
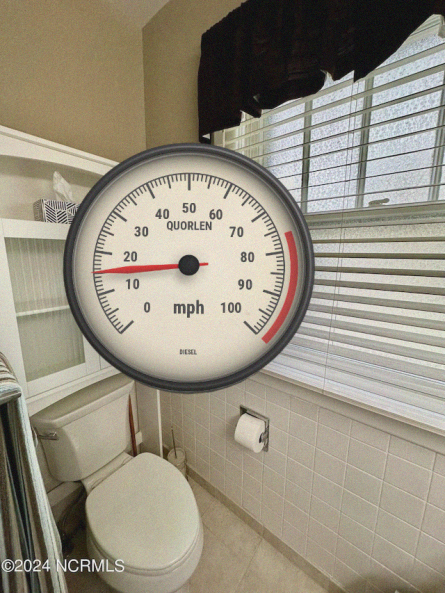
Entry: 15 mph
